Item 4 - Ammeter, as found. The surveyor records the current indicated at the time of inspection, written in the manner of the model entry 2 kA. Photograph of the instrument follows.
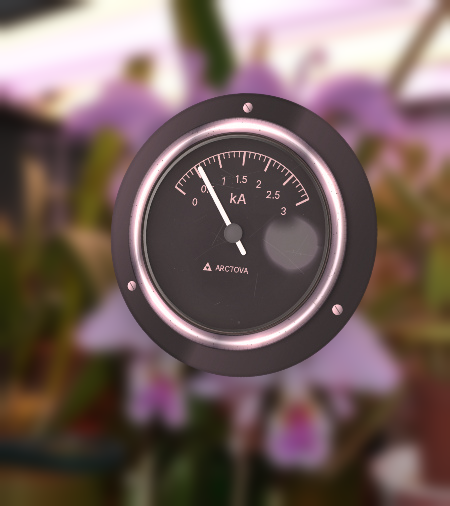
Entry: 0.6 kA
